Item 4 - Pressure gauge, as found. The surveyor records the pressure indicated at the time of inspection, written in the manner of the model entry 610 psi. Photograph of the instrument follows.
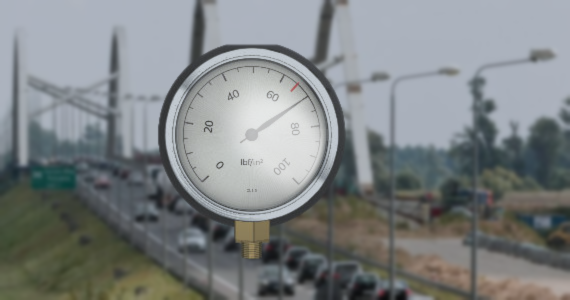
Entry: 70 psi
